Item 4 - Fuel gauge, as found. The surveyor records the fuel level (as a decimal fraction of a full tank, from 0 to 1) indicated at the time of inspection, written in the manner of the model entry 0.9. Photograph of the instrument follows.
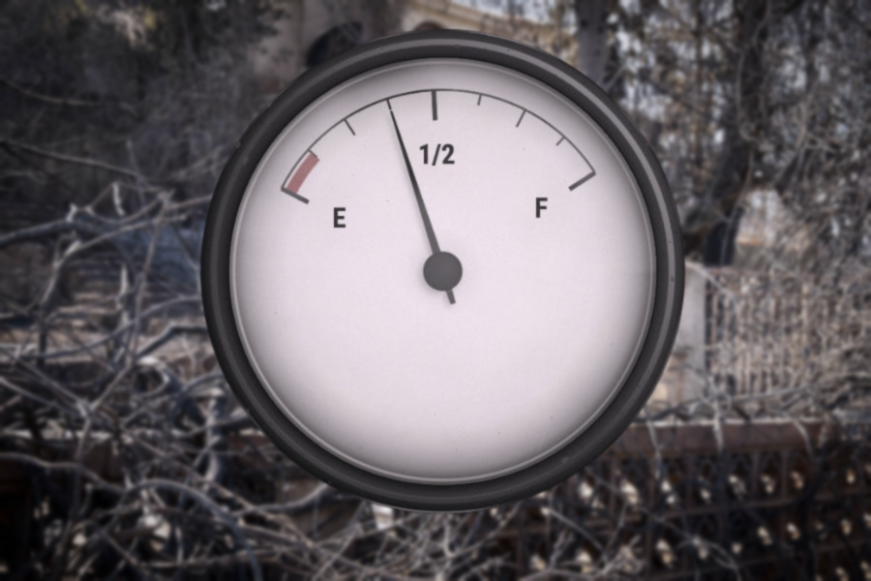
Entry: 0.375
